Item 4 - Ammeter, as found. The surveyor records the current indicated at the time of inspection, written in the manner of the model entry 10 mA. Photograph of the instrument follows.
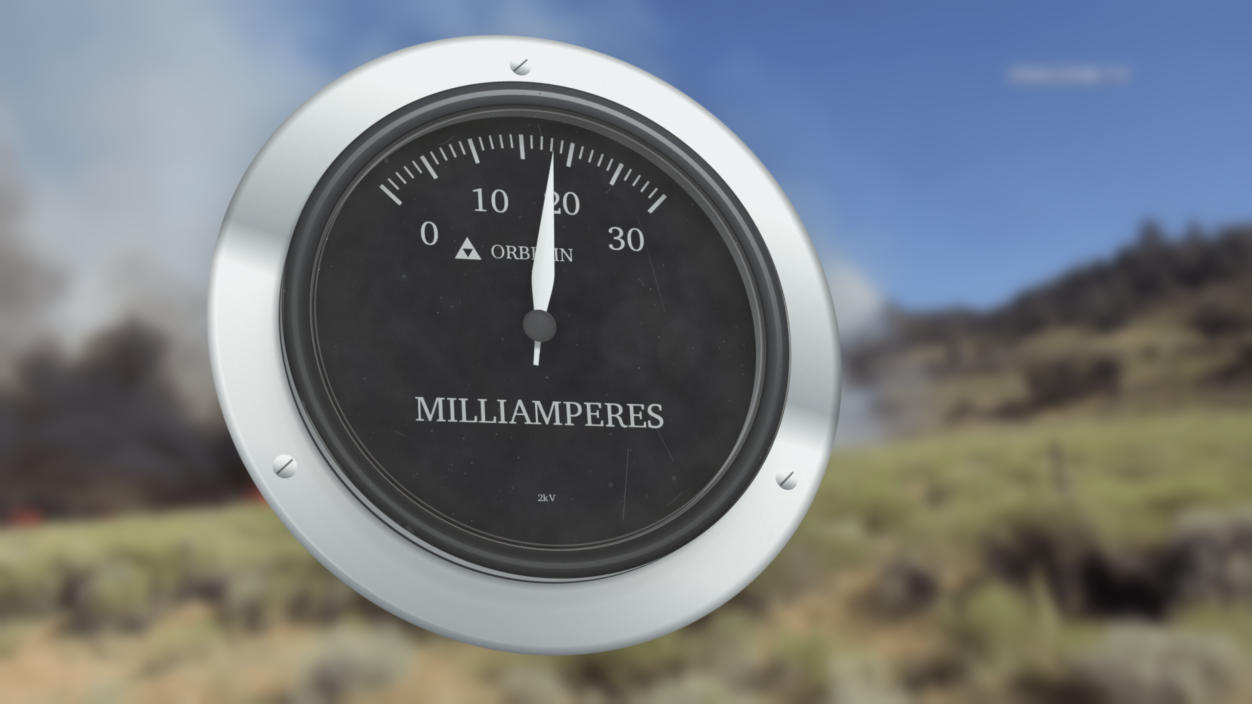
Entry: 18 mA
